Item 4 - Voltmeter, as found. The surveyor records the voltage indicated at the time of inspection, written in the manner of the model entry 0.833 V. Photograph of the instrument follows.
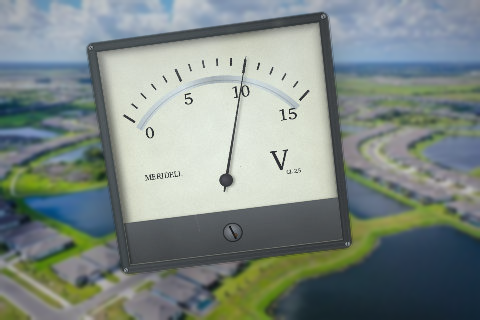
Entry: 10 V
